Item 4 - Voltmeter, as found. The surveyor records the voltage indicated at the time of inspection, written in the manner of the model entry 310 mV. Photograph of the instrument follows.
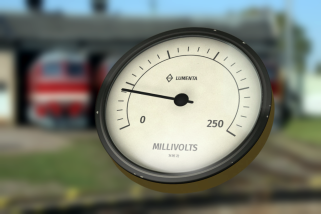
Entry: 40 mV
